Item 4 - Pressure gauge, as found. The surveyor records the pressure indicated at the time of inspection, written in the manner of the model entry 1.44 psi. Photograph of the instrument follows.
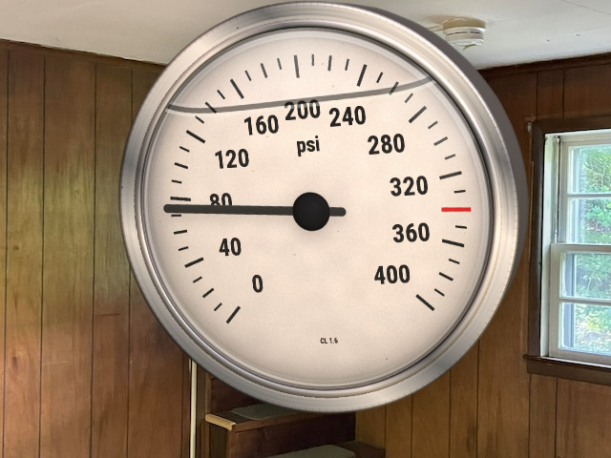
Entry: 75 psi
